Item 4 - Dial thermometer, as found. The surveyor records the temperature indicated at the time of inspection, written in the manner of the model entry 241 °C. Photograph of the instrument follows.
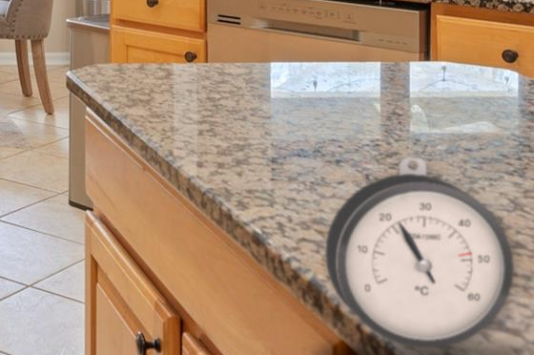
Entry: 22 °C
